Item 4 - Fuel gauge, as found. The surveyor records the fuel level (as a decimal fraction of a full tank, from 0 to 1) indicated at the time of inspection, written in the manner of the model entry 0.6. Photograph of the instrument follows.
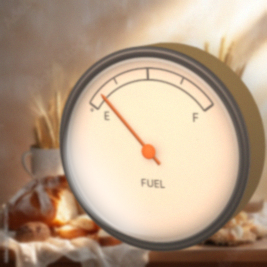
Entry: 0.125
